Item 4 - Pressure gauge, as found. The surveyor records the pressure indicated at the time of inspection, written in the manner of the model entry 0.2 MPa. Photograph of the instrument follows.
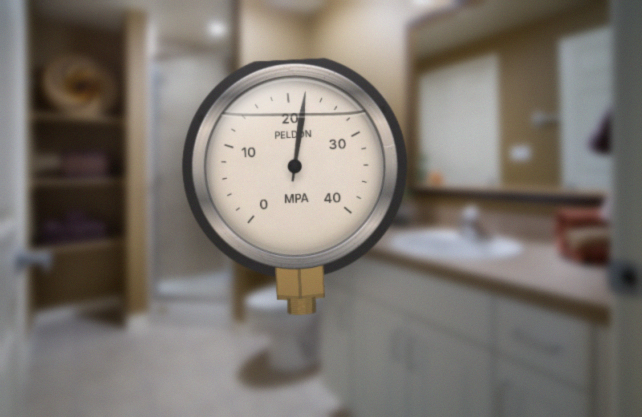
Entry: 22 MPa
